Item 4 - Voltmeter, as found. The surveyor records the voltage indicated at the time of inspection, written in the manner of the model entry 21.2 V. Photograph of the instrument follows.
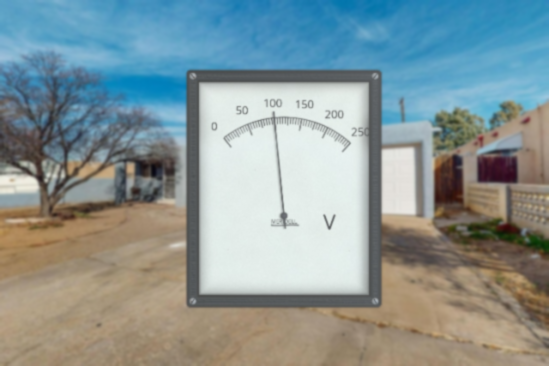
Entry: 100 V
